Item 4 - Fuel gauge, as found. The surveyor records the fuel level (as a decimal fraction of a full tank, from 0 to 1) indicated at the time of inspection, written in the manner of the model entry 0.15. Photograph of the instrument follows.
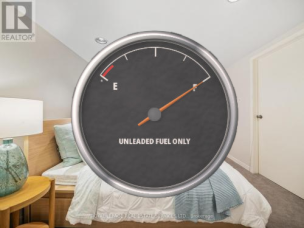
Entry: 1
